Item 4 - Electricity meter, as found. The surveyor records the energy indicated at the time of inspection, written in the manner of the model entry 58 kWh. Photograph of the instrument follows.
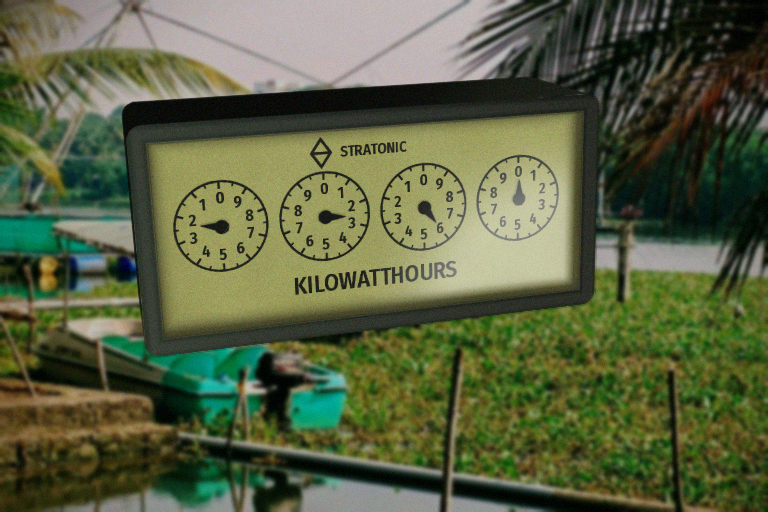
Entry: 2260 kWh
